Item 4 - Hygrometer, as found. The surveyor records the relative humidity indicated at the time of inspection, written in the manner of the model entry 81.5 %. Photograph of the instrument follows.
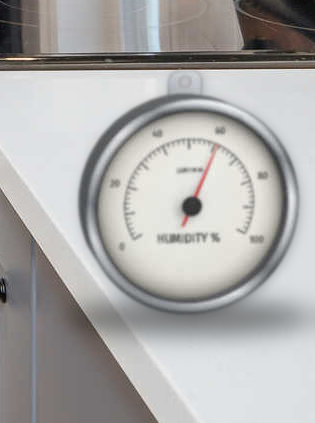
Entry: 60 %
